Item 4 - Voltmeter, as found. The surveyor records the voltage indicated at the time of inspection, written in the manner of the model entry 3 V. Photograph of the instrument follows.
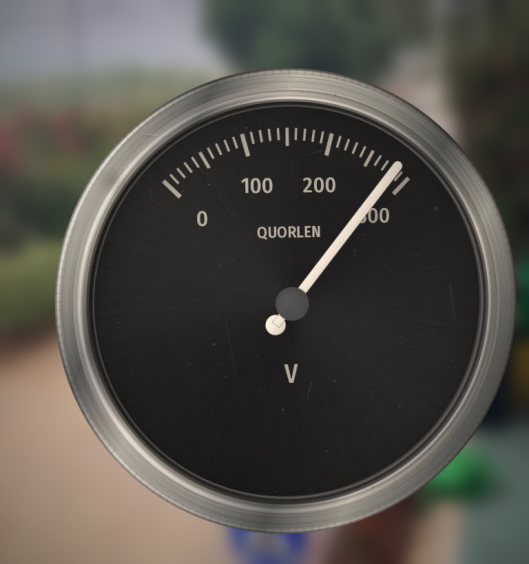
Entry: 280 V
